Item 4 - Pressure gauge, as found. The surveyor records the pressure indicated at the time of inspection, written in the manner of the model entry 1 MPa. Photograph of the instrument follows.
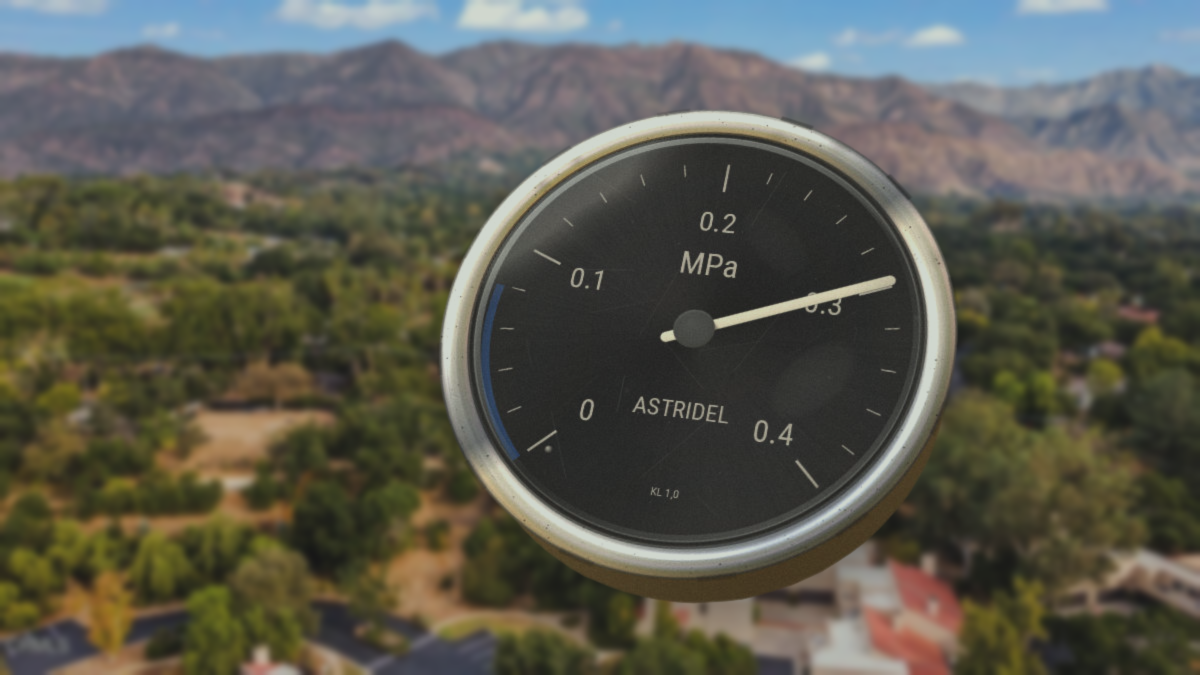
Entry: 0.3 MPa
